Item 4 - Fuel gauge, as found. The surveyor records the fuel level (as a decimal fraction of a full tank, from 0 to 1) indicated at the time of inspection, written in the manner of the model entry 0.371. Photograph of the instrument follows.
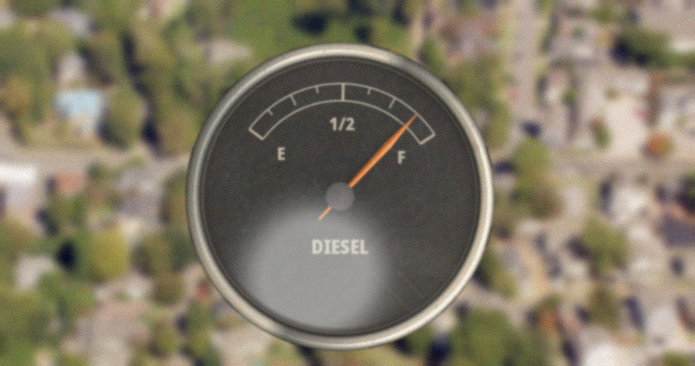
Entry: 0.875
